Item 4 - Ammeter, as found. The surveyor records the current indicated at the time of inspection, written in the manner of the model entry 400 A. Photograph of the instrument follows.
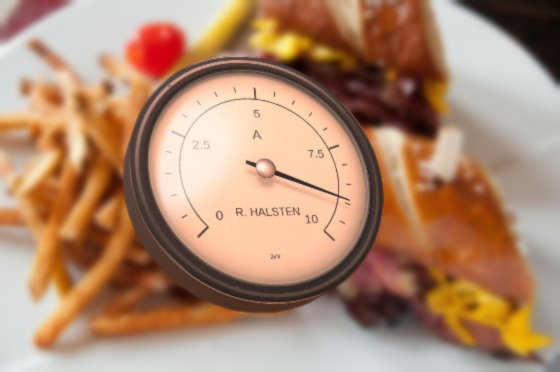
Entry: 9 A
